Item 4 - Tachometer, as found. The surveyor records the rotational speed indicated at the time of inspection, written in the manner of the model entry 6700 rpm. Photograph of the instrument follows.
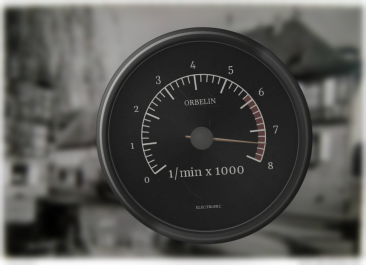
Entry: 7400 rpm
